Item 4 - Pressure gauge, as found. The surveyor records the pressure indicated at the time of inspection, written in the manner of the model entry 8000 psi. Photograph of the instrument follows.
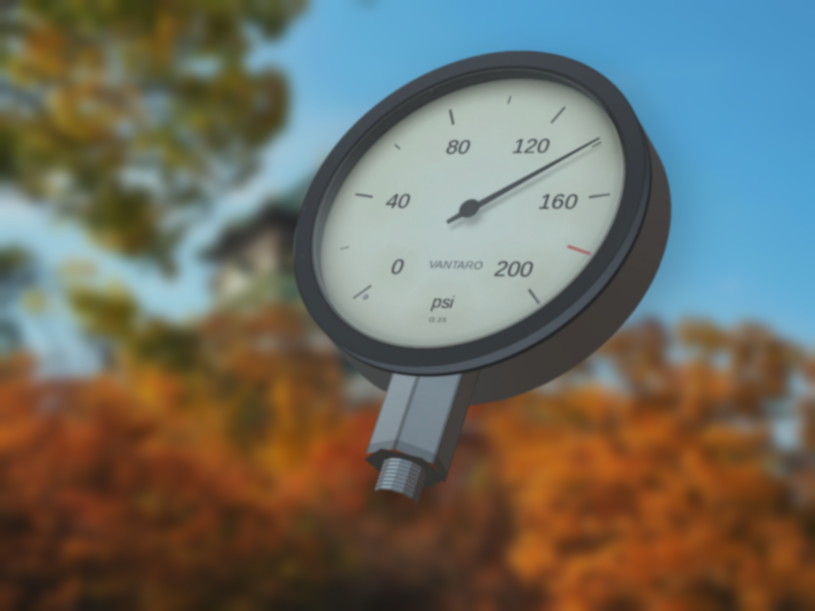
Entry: 140 psi
